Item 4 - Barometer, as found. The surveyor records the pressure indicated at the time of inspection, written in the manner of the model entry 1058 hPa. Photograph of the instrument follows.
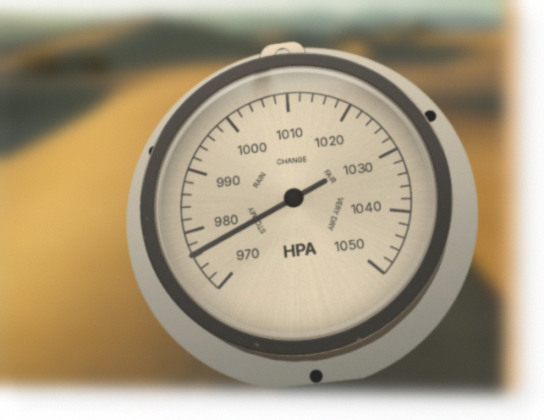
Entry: 976 hPa
